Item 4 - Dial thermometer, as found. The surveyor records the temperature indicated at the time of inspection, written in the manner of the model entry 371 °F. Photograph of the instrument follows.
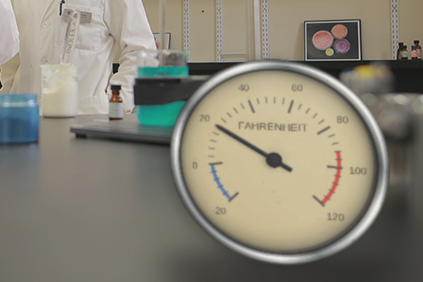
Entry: 20 °F
